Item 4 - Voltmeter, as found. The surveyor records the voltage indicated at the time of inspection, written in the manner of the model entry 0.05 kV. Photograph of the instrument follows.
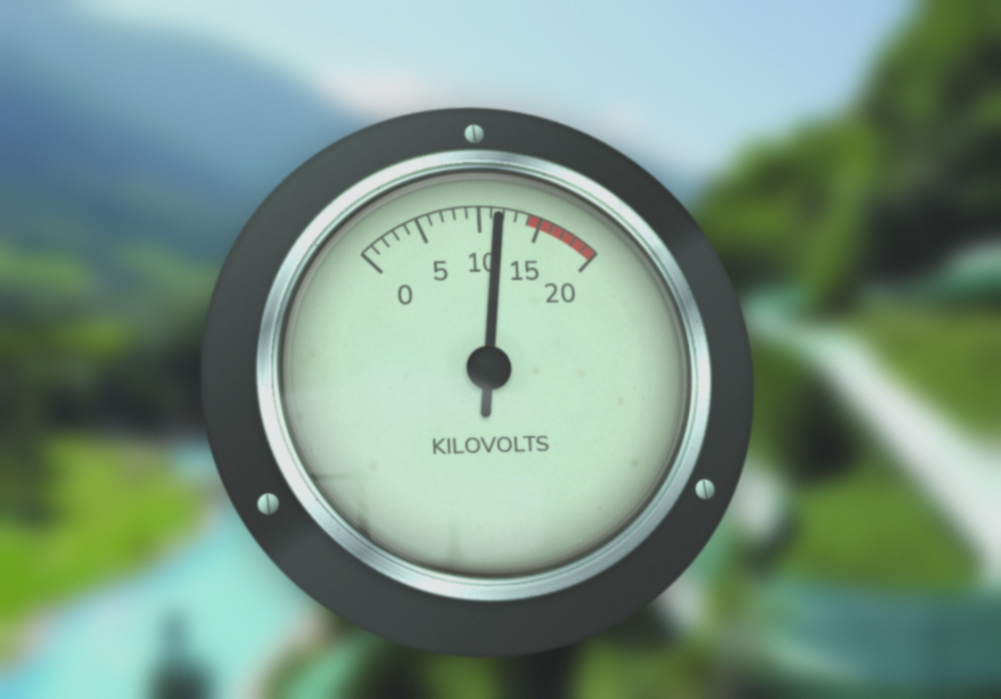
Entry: 11.5 kV
